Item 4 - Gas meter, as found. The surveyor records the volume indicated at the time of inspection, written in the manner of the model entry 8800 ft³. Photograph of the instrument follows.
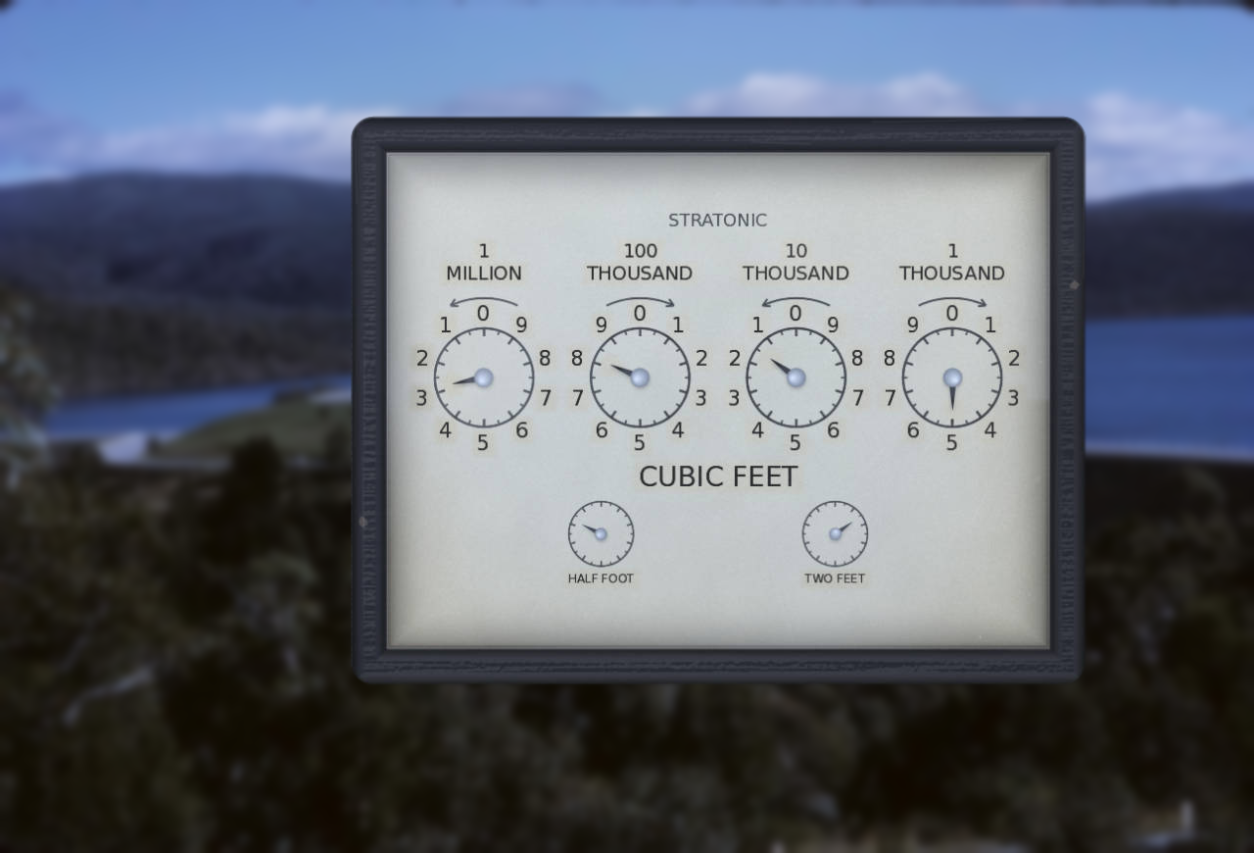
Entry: 281500 ft³
